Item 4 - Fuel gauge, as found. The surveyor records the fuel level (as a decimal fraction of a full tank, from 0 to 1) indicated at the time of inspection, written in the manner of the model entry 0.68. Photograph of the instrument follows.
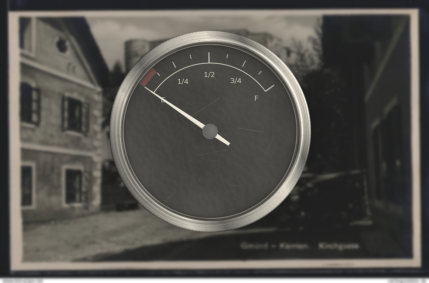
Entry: 0
